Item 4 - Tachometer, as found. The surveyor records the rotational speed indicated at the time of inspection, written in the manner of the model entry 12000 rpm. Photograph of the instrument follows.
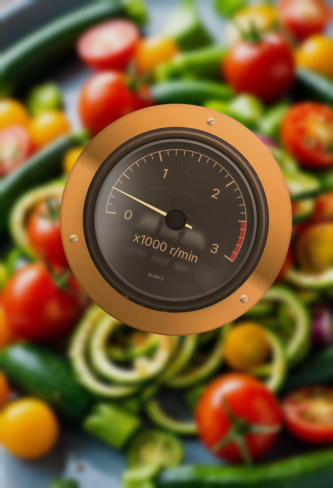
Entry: 300 rpm
